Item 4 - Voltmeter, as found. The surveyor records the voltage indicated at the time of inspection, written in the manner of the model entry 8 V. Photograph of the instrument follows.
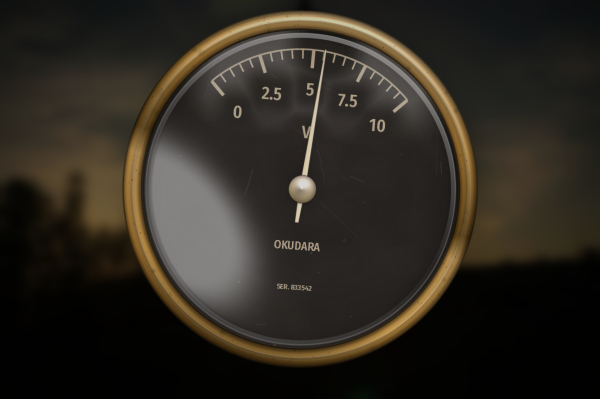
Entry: 5.5 V
